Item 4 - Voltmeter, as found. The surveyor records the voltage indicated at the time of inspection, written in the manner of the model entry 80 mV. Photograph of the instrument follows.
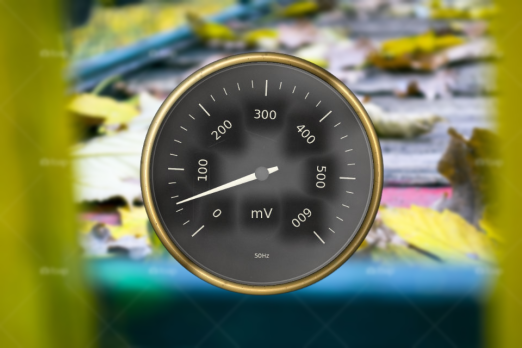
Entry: 50 mV
